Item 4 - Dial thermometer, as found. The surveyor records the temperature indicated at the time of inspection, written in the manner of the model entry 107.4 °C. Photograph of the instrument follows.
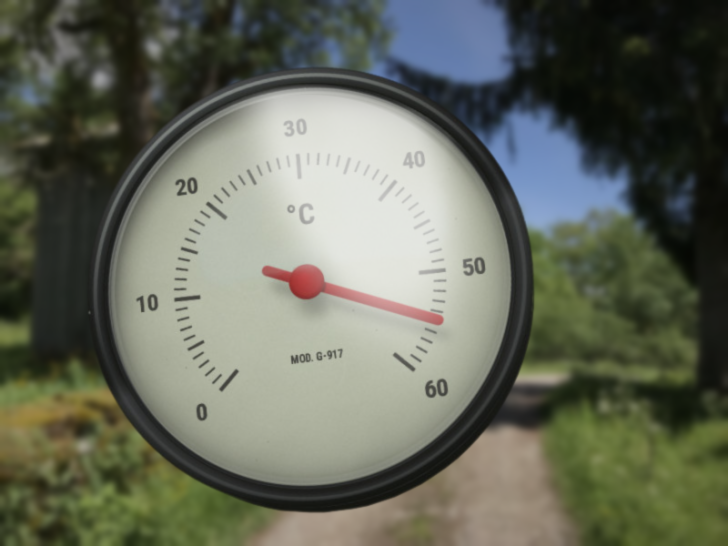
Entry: 55 °C
